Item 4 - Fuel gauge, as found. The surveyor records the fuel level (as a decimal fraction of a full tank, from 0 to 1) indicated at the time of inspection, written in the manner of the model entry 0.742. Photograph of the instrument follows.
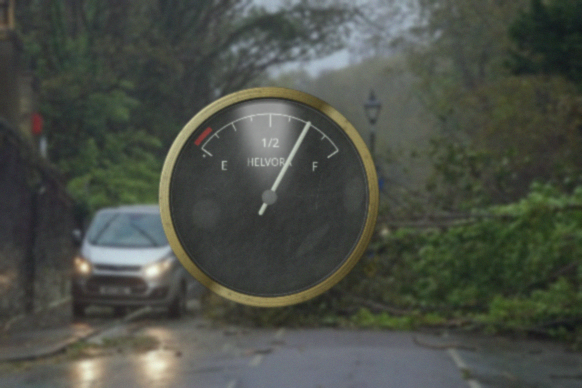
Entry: 0.75
